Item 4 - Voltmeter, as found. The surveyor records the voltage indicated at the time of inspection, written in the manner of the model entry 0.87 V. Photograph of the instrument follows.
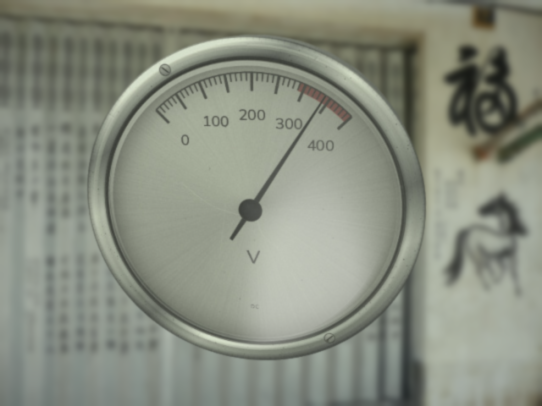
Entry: 340 V
